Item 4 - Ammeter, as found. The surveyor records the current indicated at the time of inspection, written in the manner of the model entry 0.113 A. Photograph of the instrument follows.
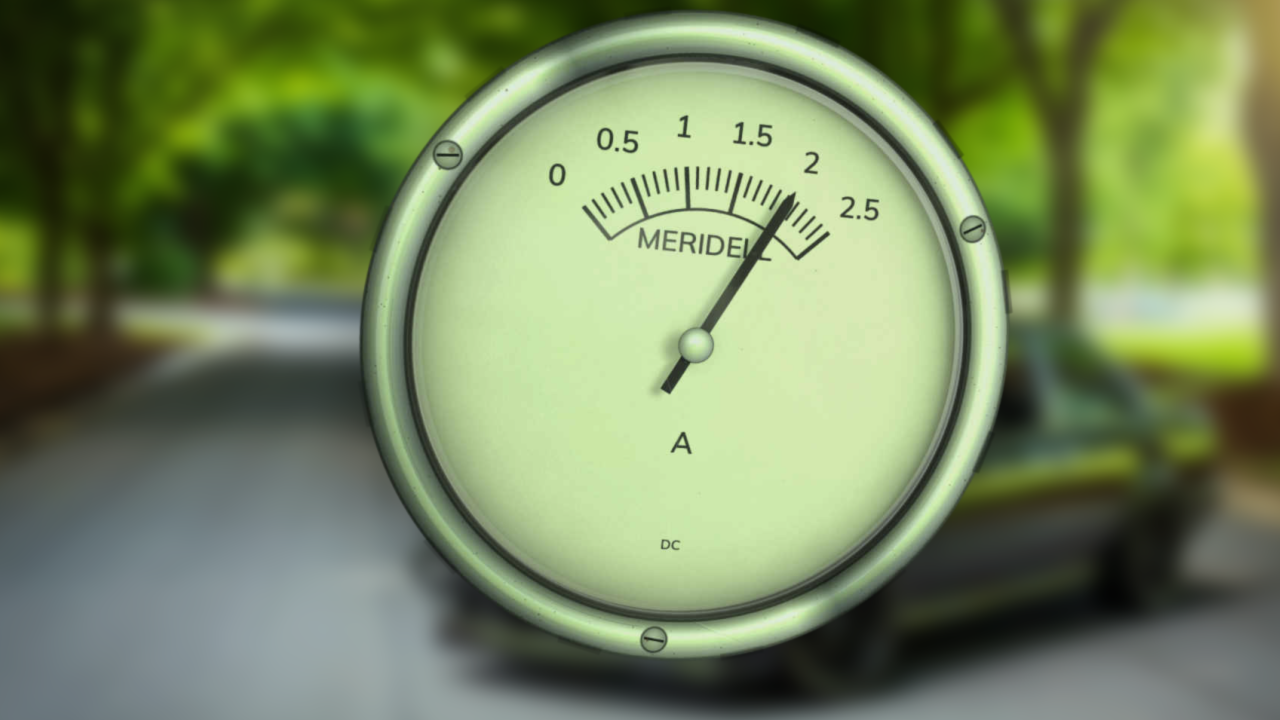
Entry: 2 A
